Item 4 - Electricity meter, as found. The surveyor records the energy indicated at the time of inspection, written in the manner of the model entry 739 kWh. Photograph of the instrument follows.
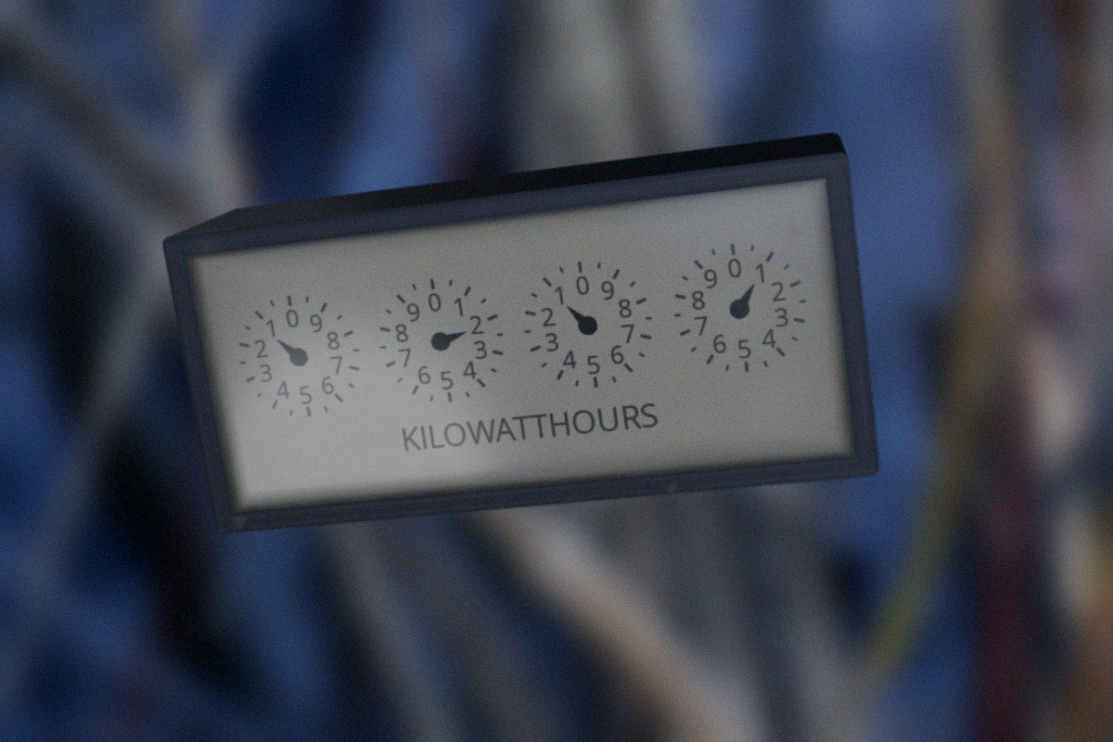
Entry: 1211 kWh
